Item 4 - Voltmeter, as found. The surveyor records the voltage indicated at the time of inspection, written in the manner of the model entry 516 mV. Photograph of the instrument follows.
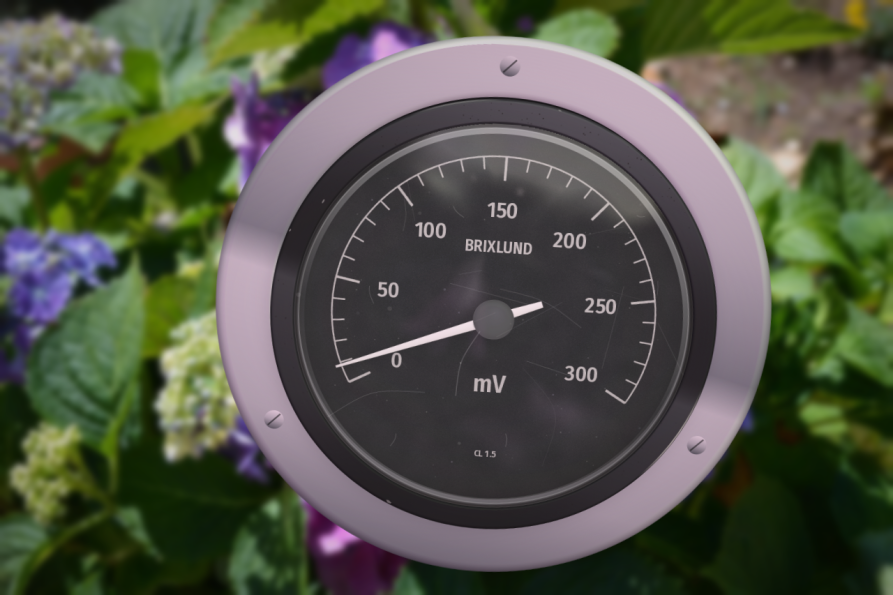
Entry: 10 mV
